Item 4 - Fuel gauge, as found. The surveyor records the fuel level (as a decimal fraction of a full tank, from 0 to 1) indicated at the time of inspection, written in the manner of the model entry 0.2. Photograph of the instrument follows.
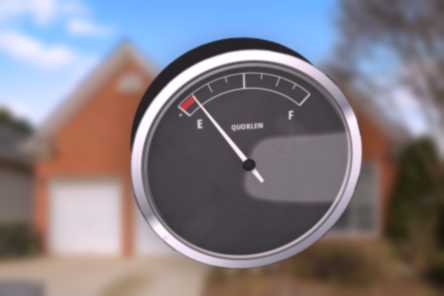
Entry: 0.125
